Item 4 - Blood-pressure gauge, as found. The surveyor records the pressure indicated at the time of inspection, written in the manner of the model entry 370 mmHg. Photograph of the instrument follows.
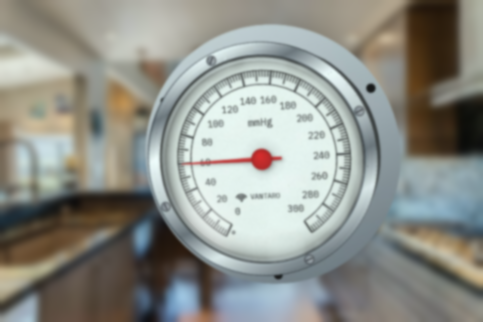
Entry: 60 mmHg
